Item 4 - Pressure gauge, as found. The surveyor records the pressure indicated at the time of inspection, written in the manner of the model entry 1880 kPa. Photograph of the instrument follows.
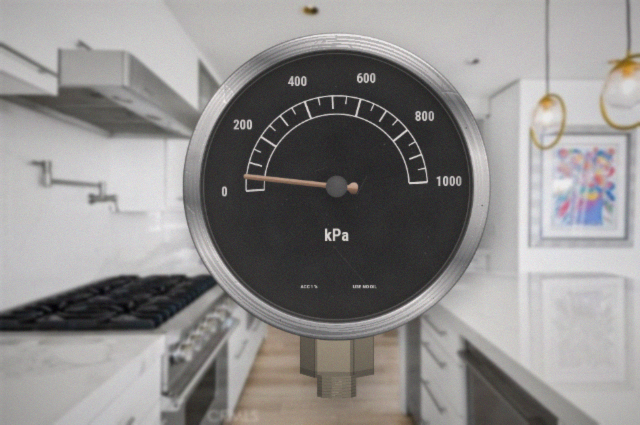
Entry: 50 kPa
